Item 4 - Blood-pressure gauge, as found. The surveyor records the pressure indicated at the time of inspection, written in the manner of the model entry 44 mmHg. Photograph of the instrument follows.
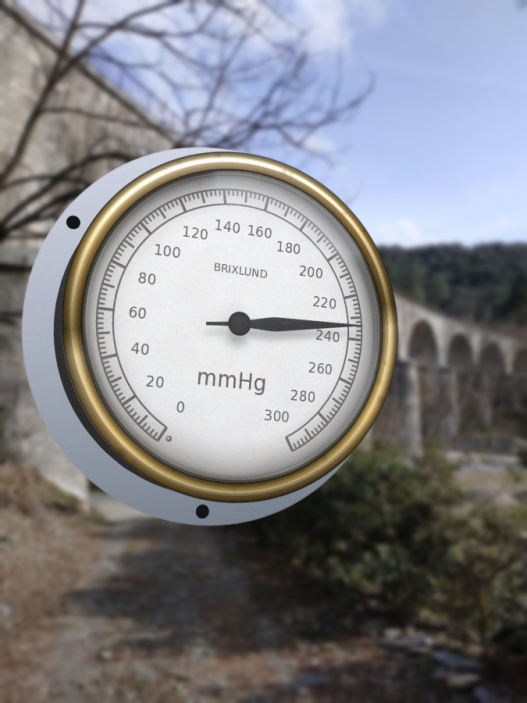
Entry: 234 mmHg
